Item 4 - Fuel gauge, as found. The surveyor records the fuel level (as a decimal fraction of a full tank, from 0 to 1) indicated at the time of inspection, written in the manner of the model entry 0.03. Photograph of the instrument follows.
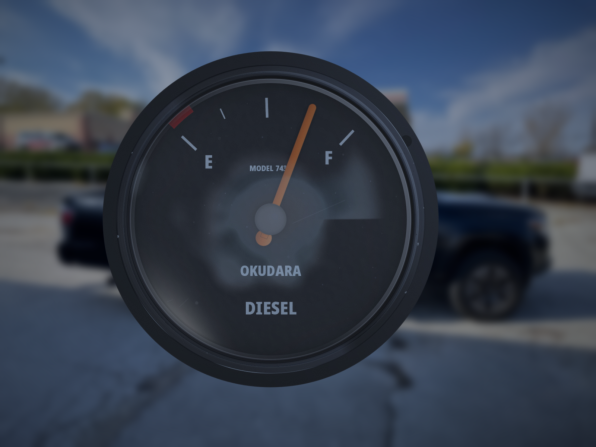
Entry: 0.75
